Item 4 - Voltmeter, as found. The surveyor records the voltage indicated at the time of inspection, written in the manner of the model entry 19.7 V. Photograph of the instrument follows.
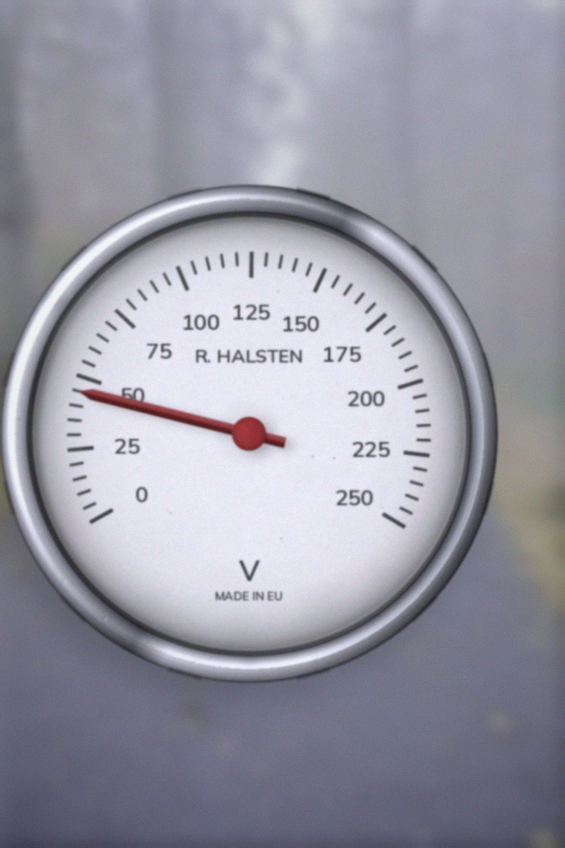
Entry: 45 V
